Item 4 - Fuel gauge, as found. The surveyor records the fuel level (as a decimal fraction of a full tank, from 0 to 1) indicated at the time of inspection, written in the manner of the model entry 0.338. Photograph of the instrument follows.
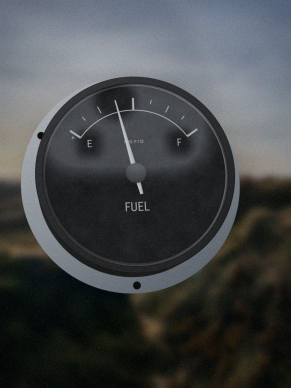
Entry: 0.375
